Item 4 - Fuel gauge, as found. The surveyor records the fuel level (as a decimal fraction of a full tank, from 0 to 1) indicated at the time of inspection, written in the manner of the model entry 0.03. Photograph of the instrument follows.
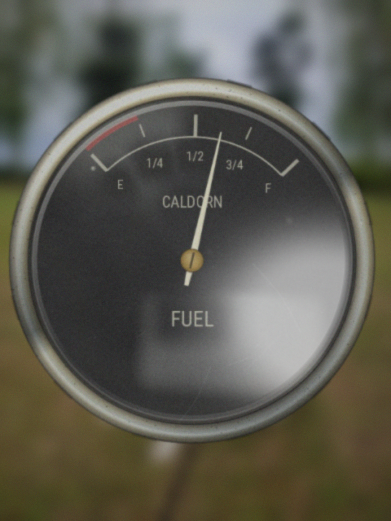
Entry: 0.625
